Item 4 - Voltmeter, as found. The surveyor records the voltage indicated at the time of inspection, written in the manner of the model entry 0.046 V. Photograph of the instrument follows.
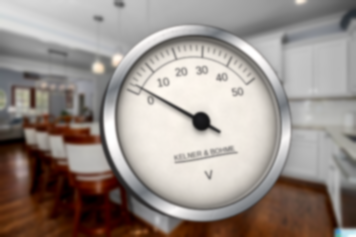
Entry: 2 V
